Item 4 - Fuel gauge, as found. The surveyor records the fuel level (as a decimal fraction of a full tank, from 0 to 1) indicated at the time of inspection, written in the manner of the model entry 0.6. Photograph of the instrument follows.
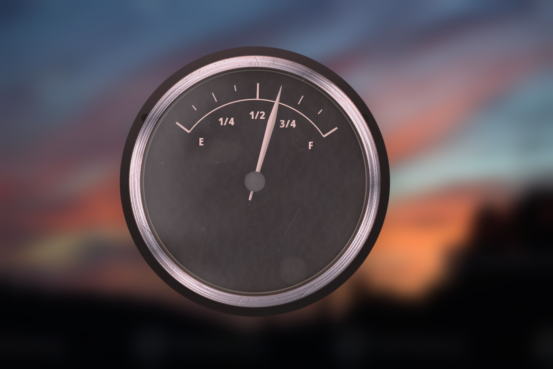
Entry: 0.625
